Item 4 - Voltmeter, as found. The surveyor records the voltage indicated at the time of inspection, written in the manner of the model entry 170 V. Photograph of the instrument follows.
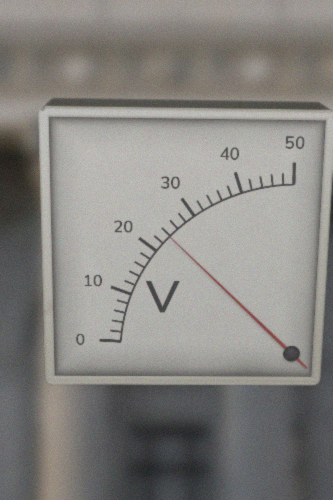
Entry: 24 V
